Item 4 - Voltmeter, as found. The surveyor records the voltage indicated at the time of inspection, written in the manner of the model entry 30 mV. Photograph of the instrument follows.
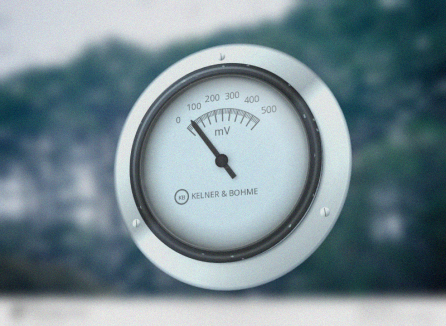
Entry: 50 mV
